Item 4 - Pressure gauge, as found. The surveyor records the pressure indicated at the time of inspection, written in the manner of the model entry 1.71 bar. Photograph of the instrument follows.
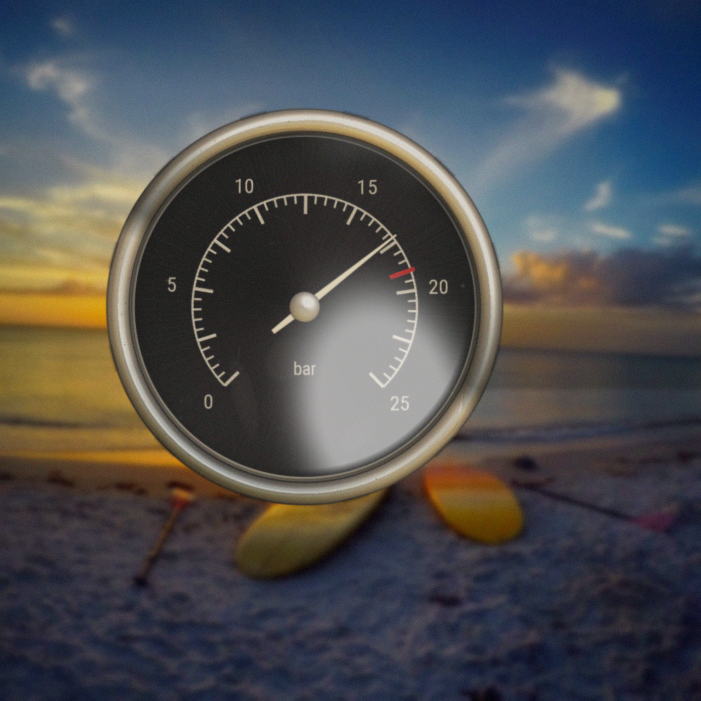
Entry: 17.25 bar
